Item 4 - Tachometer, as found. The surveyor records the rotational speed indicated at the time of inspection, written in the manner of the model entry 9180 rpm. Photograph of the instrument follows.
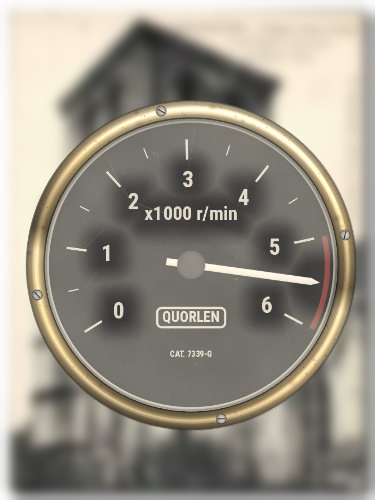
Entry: 5500 rpm
